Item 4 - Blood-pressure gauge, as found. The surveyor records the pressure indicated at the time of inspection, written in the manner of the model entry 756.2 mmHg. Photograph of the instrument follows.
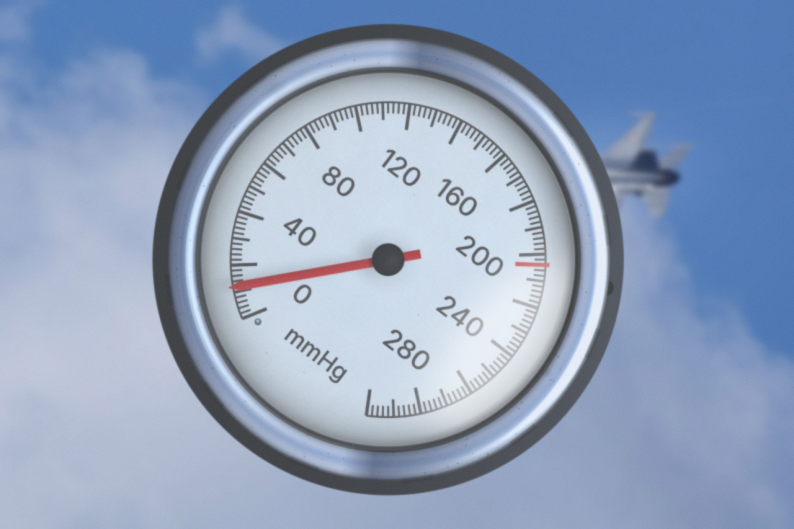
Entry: 12 mmHg
